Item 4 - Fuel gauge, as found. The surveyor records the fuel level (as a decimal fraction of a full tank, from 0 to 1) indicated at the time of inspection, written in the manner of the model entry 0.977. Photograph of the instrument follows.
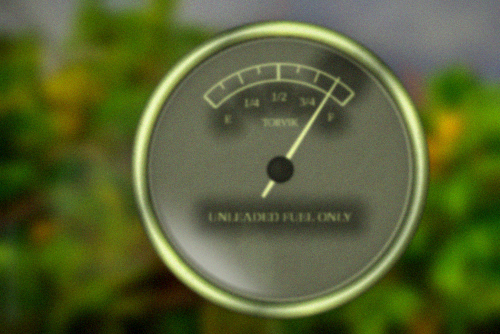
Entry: 0.875
